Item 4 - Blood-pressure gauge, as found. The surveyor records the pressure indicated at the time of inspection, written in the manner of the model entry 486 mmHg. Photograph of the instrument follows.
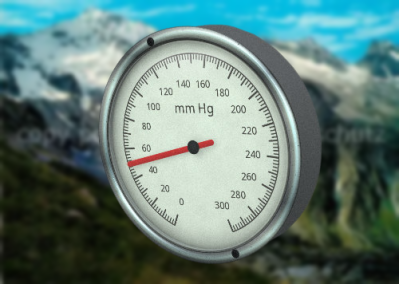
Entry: 50 mmHg
